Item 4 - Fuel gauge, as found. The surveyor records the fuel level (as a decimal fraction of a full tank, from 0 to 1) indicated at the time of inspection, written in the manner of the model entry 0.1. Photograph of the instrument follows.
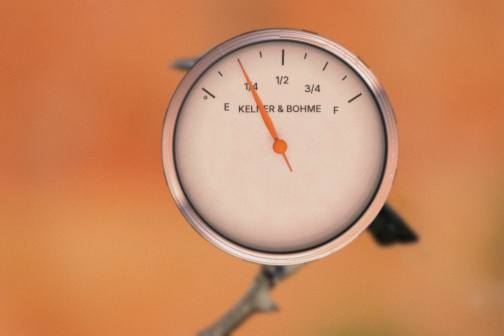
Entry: 0.25
